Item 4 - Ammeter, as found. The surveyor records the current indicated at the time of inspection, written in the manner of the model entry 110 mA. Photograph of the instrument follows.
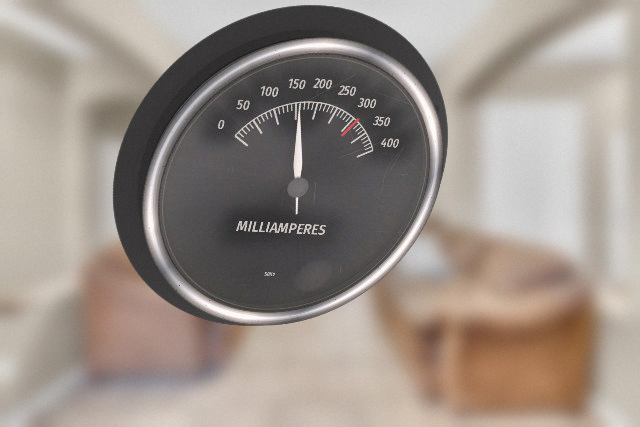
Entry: 150 mA
